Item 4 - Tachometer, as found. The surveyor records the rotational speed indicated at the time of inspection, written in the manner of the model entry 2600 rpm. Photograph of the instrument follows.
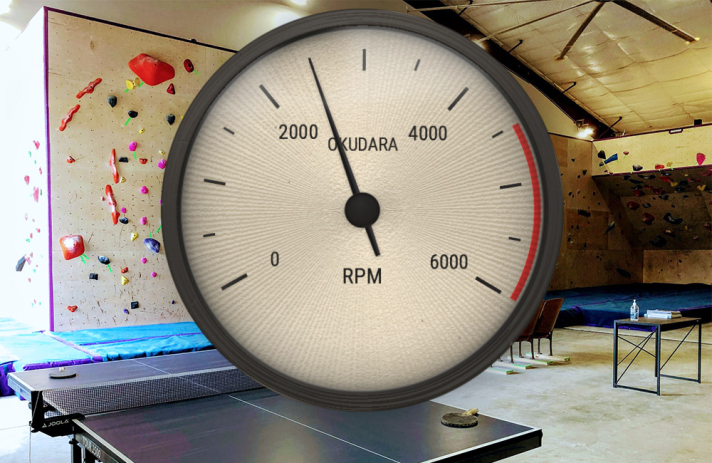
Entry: 2500 rpm
